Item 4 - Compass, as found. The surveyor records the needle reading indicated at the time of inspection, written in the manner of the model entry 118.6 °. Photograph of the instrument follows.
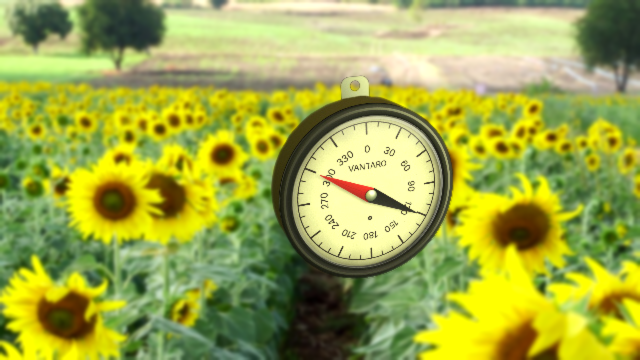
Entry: 300 °
